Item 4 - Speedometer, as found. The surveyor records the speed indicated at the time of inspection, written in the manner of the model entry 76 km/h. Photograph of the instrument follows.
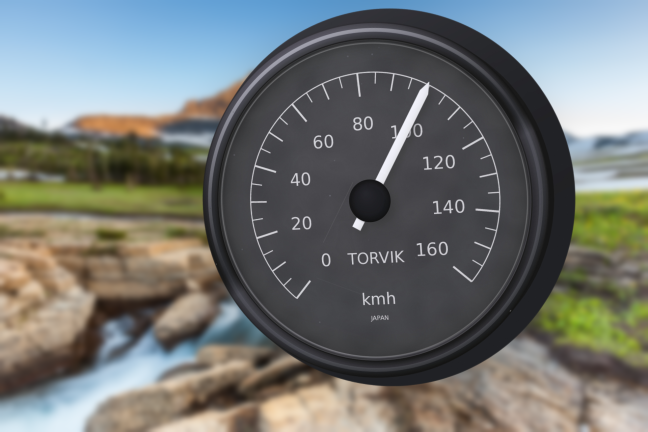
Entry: 100 km/h
